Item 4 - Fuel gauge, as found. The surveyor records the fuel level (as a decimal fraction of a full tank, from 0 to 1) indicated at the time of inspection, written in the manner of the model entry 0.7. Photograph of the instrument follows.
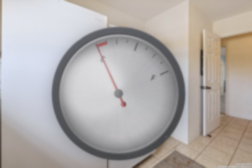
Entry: 0
